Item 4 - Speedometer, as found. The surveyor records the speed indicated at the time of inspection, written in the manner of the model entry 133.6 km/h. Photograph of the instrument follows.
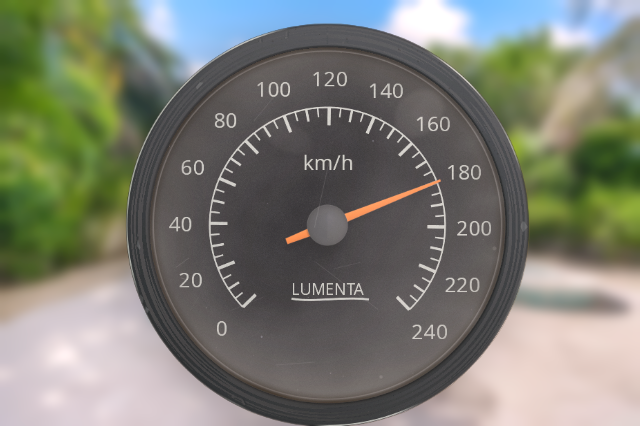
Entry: 180 km/h
